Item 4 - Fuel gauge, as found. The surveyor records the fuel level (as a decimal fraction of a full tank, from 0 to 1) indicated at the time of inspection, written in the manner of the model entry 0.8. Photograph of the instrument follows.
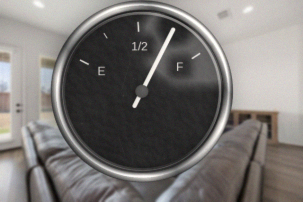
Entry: 0.75
